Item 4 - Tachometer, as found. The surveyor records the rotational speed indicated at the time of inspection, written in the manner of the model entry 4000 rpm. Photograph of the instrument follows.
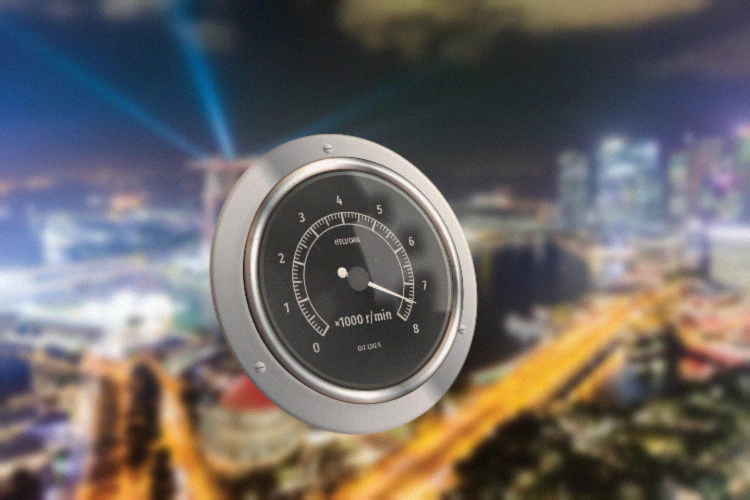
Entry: 7500 rpm
